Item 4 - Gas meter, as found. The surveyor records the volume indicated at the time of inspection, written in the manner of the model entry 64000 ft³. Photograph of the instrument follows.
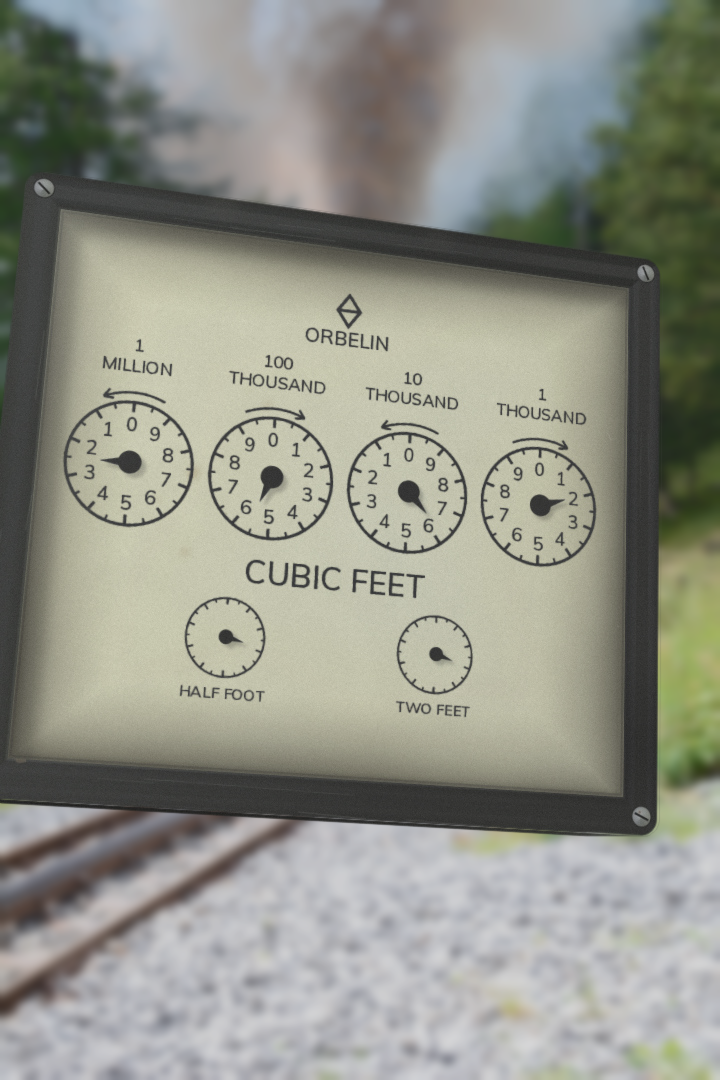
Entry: 256200 ft³
